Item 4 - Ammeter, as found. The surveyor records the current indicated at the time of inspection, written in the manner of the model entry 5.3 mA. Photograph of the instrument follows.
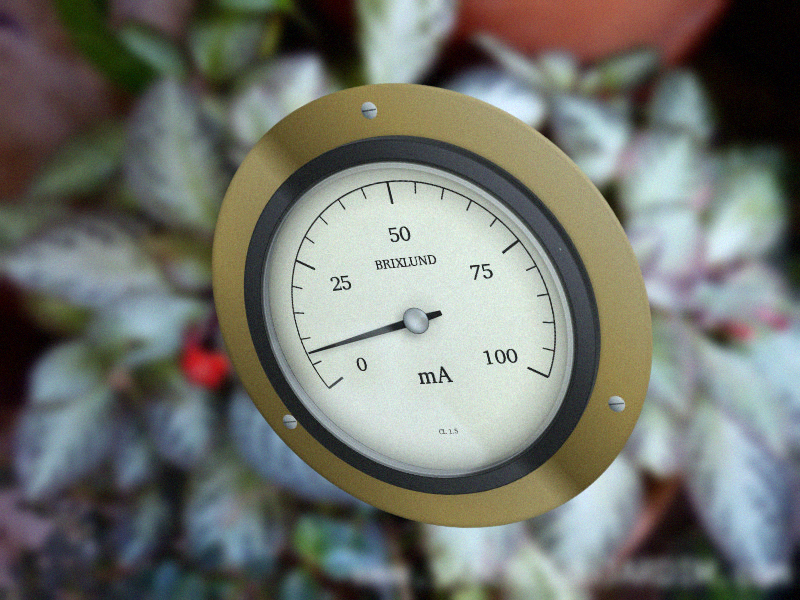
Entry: 7.5 mA
